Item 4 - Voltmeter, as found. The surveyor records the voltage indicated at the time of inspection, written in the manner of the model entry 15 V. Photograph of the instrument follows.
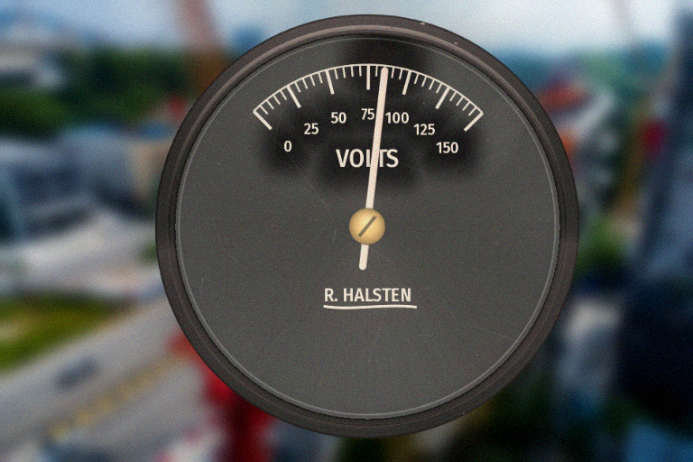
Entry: 85 V
